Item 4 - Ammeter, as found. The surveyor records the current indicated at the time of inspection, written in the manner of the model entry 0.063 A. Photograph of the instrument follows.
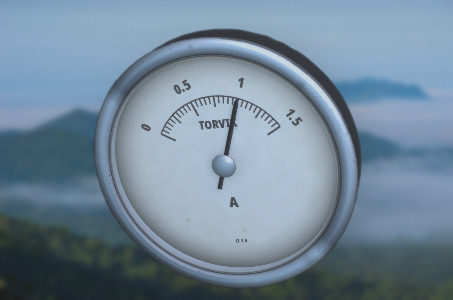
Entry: 1 A
